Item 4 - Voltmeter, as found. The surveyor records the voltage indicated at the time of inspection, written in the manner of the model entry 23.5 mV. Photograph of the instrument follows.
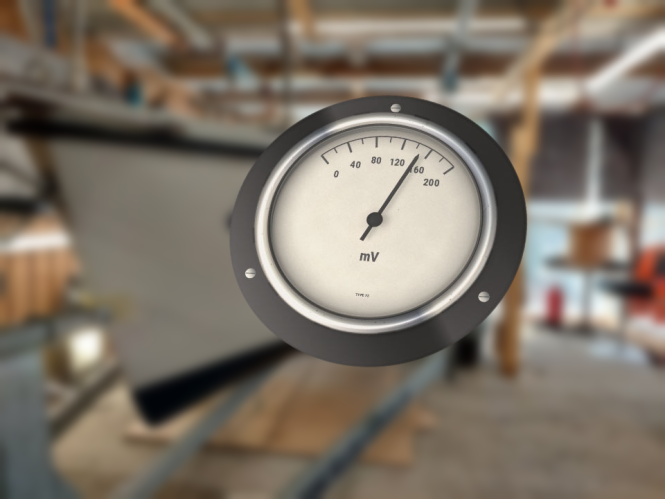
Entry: 150 mV
